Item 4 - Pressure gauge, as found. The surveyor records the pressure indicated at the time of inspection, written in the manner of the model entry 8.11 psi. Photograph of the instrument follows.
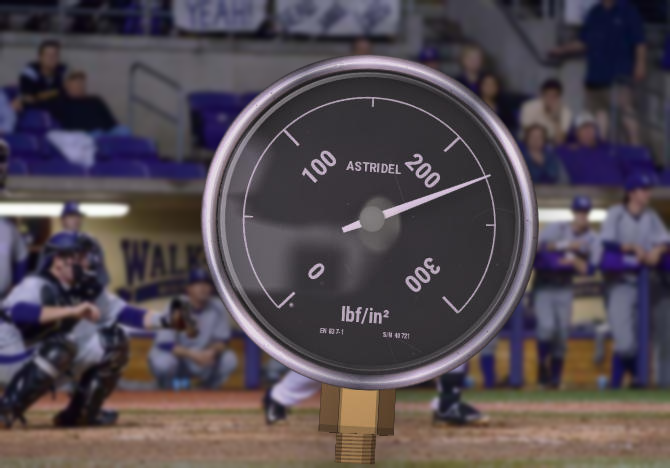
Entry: 225 psi
